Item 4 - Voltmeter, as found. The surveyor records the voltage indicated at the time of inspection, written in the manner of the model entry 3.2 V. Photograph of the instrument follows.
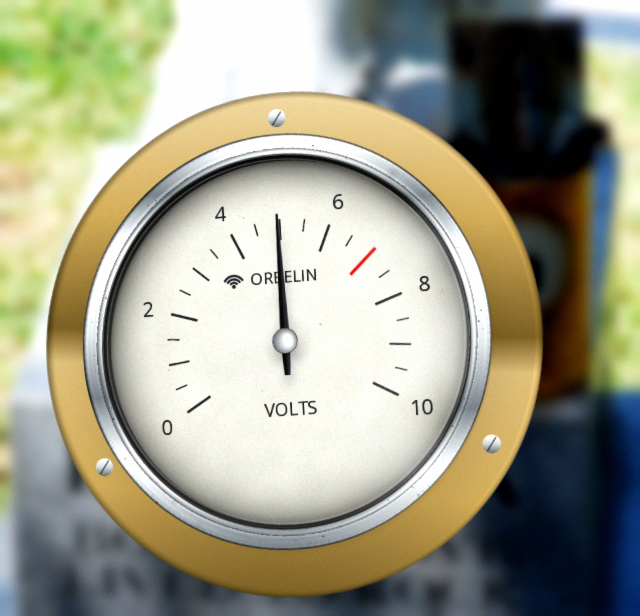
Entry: 5 V
